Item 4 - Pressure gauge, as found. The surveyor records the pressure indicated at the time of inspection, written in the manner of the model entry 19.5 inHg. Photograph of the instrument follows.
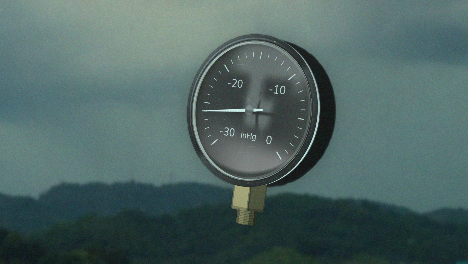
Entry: -26 inHg
